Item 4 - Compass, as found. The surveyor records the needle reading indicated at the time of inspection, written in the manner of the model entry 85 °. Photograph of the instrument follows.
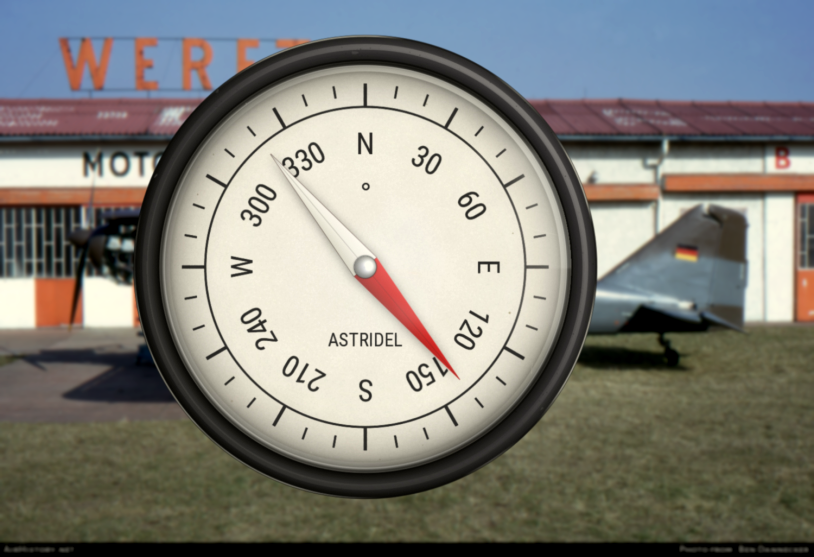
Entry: 140 °
